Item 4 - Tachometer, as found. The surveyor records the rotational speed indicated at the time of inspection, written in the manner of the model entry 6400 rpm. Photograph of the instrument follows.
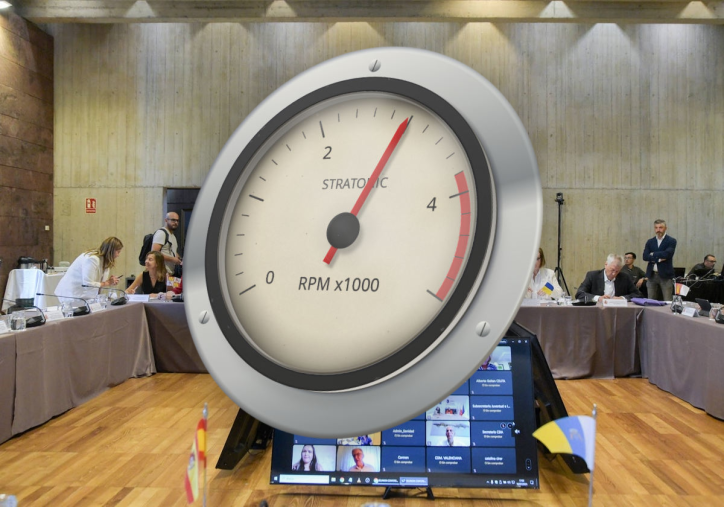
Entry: 3000 rpm
